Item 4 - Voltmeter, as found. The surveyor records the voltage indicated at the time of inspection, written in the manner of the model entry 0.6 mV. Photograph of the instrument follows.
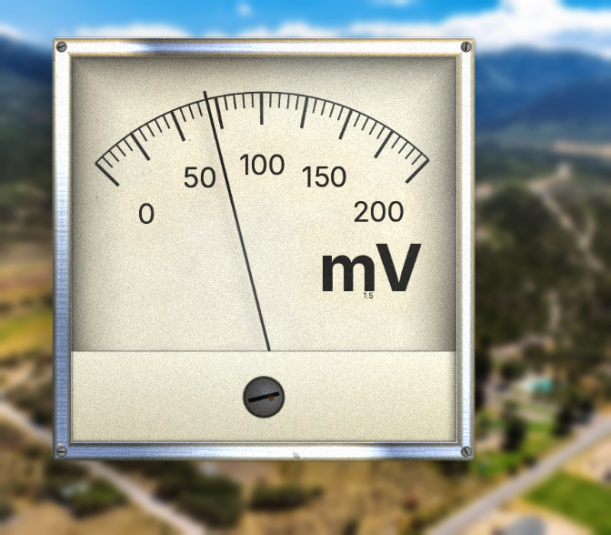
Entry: 70 mV
